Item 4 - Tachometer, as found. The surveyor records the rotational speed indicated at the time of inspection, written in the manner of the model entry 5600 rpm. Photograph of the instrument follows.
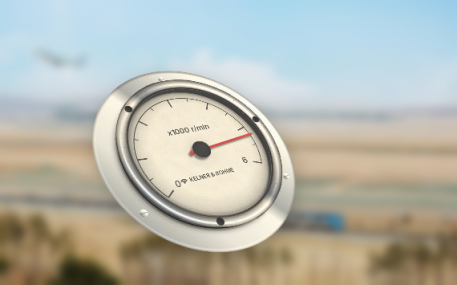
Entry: 5250 rpm
